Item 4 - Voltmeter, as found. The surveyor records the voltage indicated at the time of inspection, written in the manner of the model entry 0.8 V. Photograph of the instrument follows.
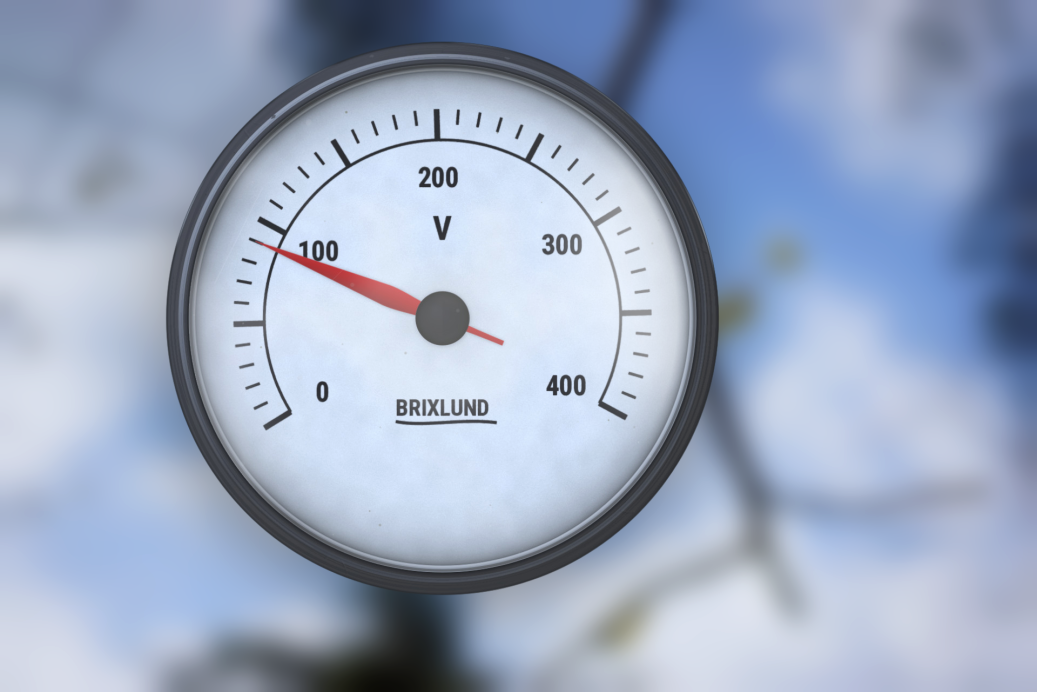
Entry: 90 V
